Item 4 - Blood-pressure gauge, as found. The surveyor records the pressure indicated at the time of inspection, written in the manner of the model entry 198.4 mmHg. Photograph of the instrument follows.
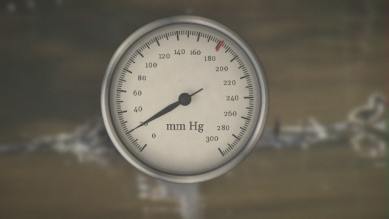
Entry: 20 mmHg
